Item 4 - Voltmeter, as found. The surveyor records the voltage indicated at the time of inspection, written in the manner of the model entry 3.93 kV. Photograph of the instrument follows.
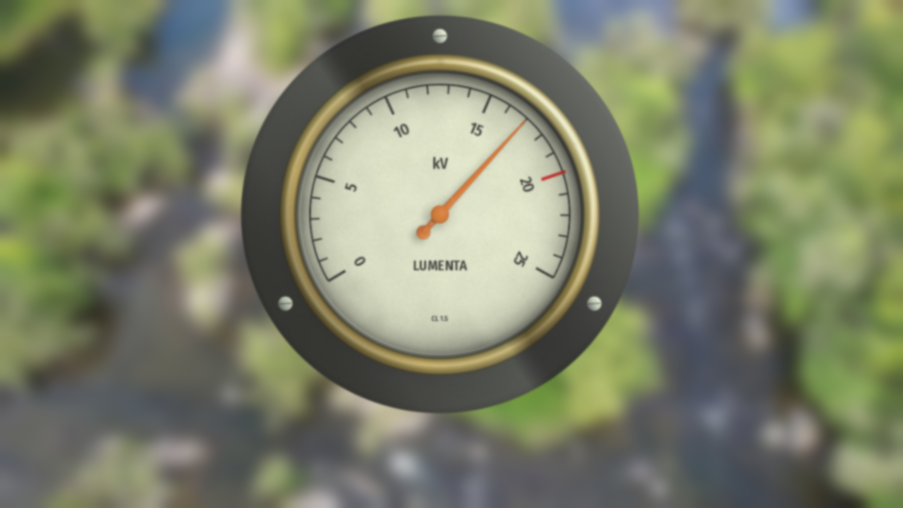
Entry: 17 kV
